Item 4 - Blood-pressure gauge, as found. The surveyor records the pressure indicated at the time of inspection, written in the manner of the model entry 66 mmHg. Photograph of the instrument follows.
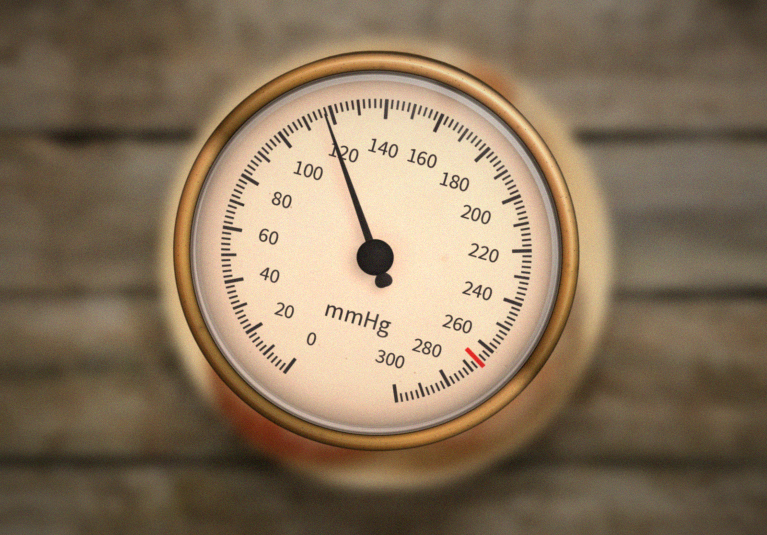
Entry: 118 mmHg
